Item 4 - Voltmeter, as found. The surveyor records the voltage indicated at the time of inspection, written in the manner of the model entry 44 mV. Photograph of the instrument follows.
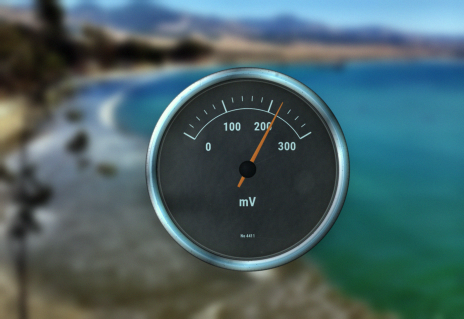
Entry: 220 mV
